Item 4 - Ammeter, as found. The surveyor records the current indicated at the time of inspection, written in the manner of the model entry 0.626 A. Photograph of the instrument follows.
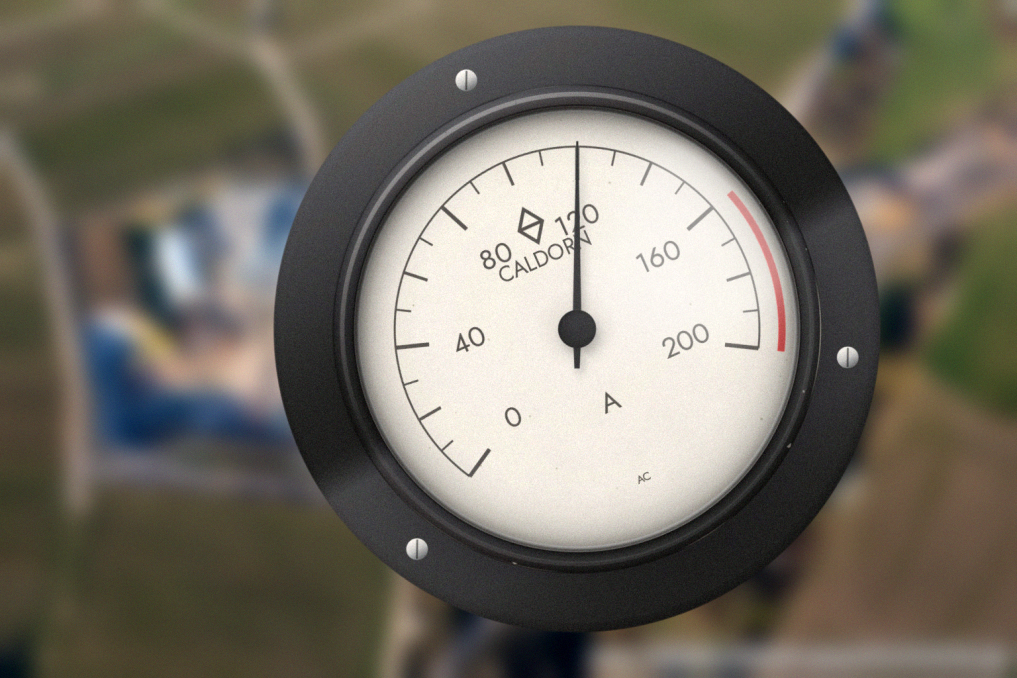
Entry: 120 A
